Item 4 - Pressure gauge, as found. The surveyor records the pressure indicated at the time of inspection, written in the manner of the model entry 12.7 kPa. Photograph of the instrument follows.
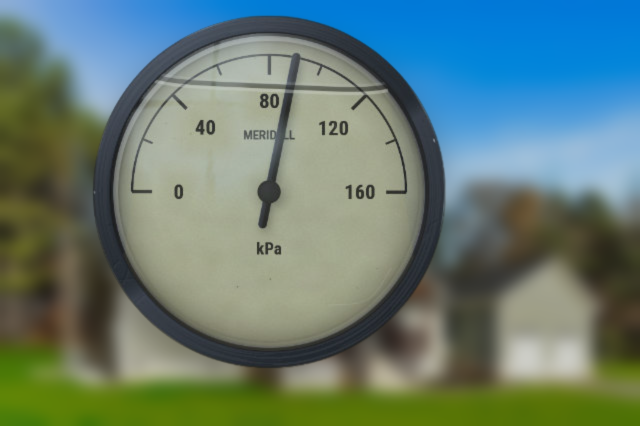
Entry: 90 kPa
